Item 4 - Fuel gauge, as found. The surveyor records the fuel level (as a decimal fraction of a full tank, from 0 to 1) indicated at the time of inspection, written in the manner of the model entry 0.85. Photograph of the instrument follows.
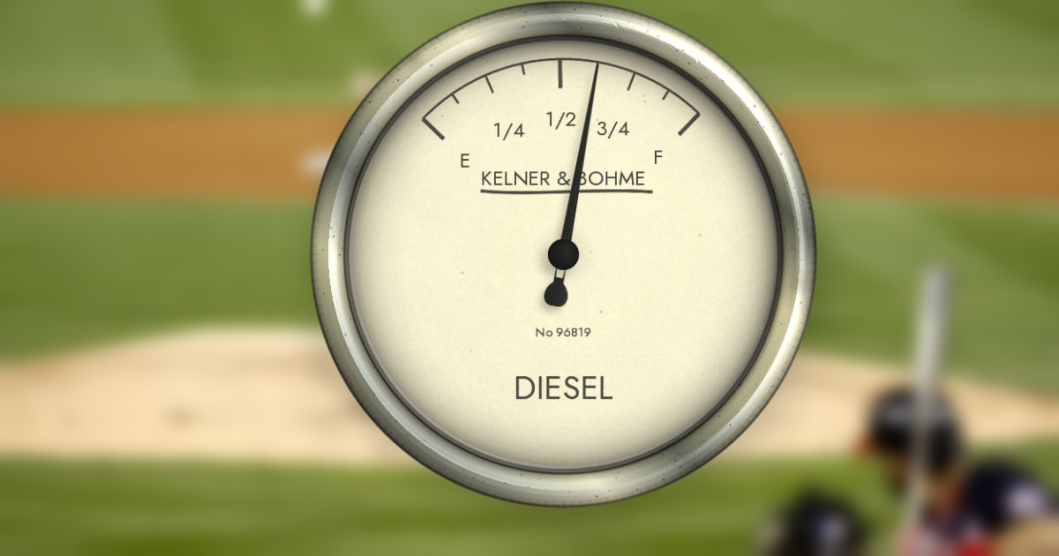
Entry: 0.625
